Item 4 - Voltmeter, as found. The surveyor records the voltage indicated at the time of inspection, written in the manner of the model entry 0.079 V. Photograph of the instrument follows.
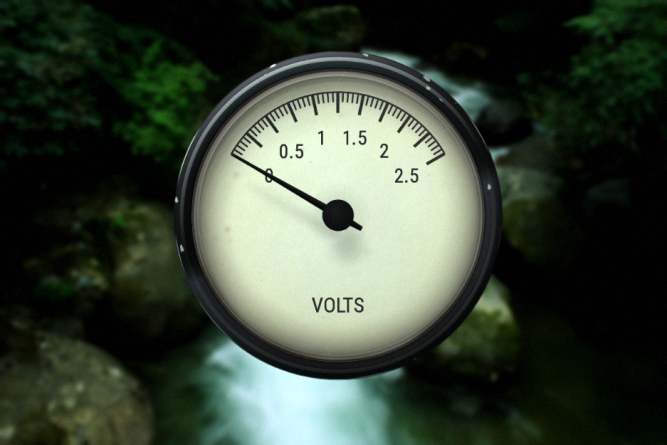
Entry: 0 V
